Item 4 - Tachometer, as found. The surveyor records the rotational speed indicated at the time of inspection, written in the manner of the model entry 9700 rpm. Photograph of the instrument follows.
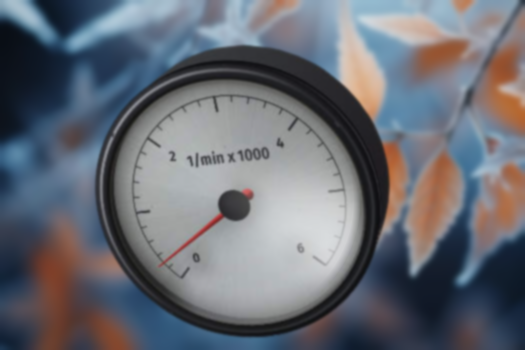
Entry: 300 rpm
